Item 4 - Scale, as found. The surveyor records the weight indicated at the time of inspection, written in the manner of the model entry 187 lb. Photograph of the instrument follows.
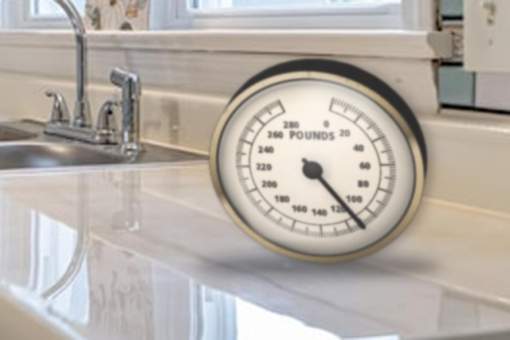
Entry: 110 lb
